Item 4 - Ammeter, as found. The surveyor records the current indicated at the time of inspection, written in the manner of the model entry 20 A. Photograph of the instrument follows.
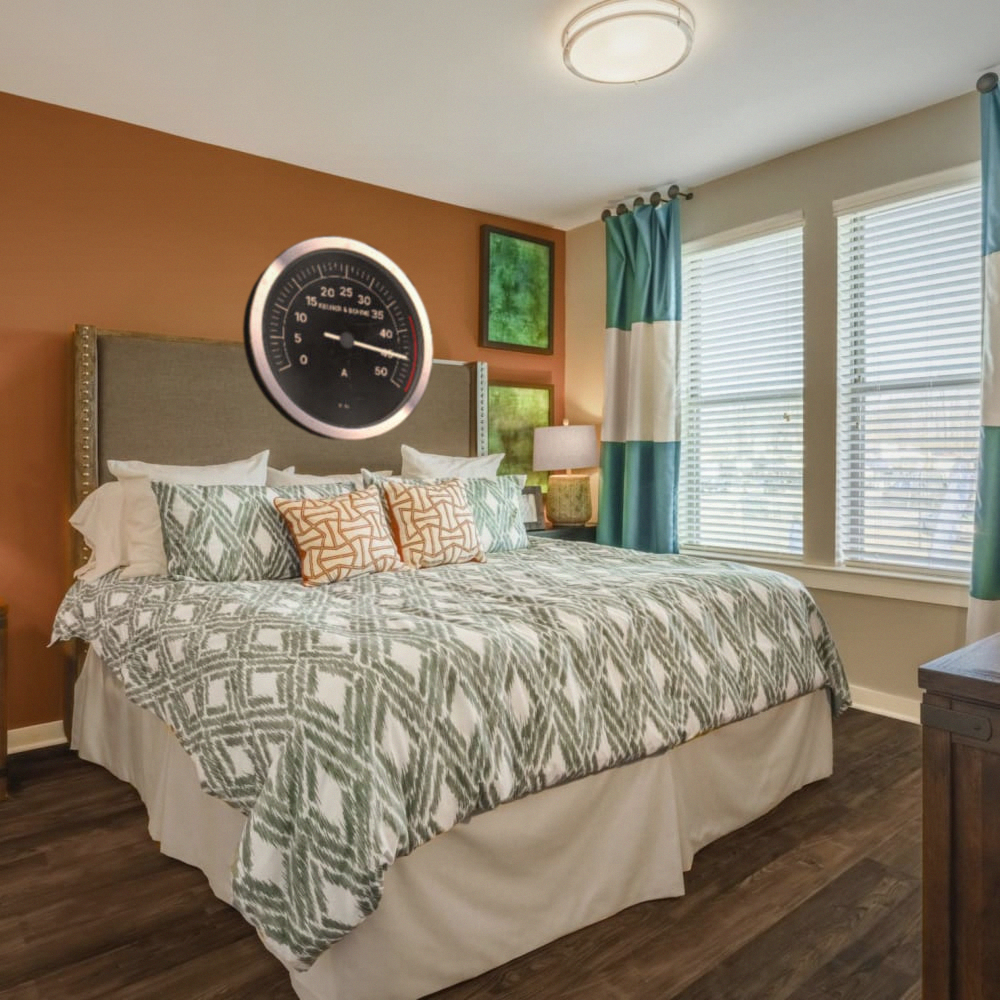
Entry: 45 A
